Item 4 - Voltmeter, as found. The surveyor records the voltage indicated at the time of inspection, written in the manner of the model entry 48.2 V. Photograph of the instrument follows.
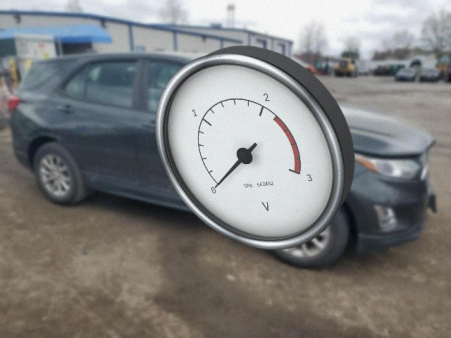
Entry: 0 V
